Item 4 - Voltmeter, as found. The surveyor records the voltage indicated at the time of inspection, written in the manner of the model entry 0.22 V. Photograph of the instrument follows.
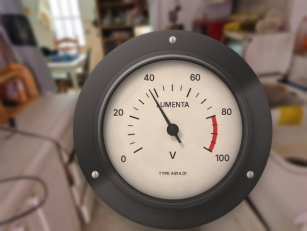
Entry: 37.5 V
